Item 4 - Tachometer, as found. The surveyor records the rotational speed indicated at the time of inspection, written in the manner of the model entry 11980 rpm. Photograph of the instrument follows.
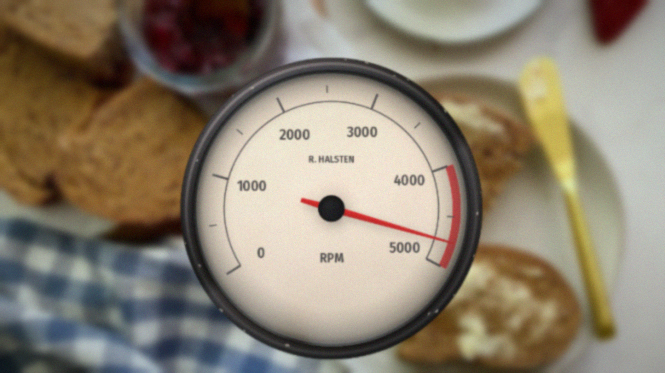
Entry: 4750 rpm
